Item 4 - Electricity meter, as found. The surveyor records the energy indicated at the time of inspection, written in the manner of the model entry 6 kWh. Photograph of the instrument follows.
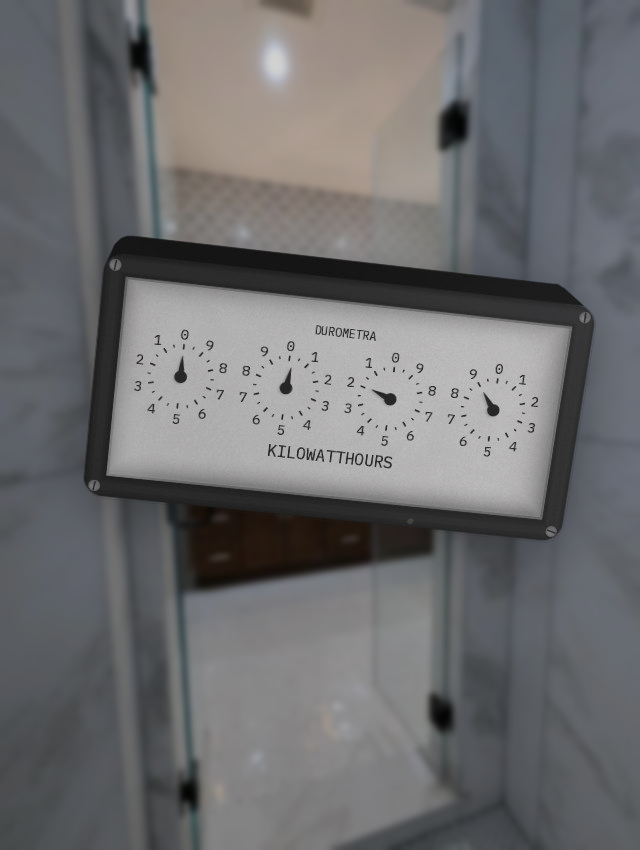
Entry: 19 kWh
